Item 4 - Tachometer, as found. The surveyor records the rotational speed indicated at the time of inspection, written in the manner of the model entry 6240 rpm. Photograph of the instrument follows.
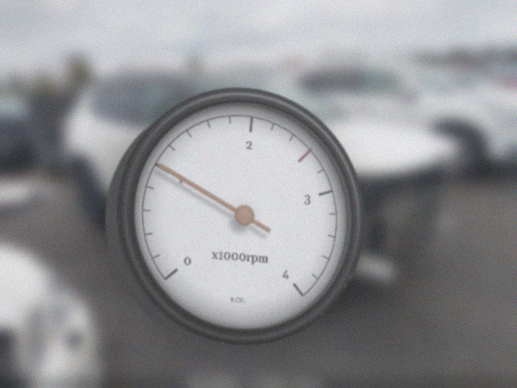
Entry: 1000 rpm
